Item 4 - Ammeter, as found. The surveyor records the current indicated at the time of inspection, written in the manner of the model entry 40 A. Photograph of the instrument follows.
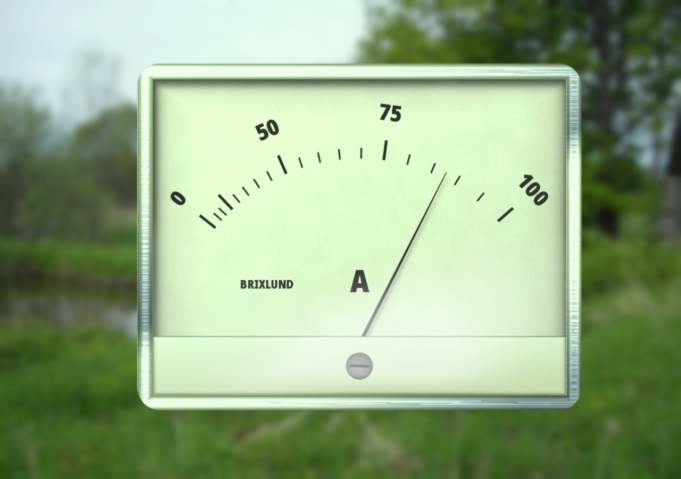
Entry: 87.5 A
